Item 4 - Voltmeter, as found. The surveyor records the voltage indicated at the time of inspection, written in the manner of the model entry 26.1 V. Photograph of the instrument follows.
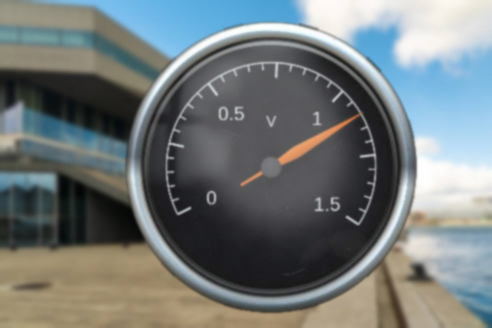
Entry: 1.1 V
